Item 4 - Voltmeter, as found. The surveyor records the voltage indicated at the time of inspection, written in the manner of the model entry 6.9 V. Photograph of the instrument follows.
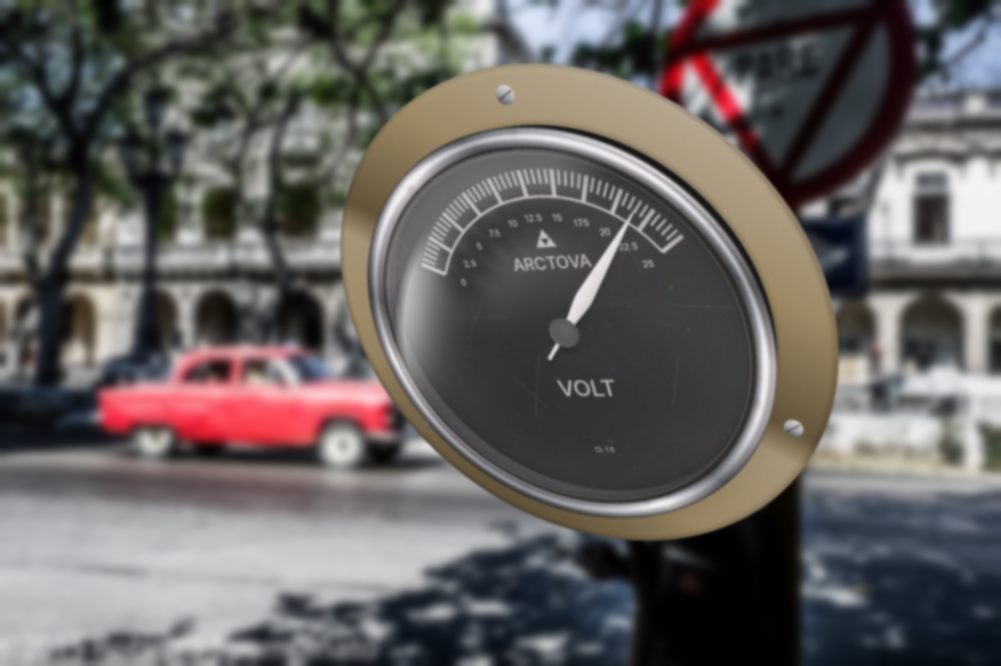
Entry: 21.5 V
